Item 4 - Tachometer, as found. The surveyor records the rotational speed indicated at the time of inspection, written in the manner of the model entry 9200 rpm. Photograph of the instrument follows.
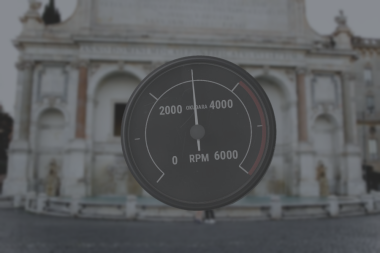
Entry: 3000 rpm
